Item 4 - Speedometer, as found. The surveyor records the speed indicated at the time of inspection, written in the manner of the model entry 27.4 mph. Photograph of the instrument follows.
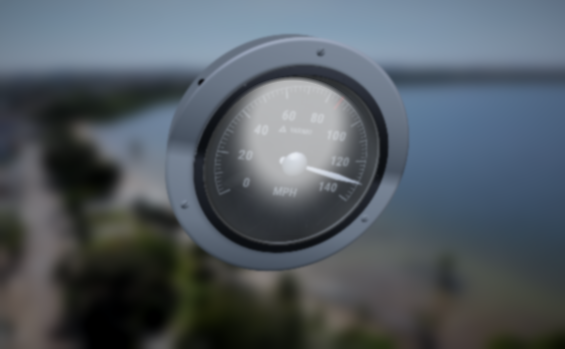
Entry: 130 mph
